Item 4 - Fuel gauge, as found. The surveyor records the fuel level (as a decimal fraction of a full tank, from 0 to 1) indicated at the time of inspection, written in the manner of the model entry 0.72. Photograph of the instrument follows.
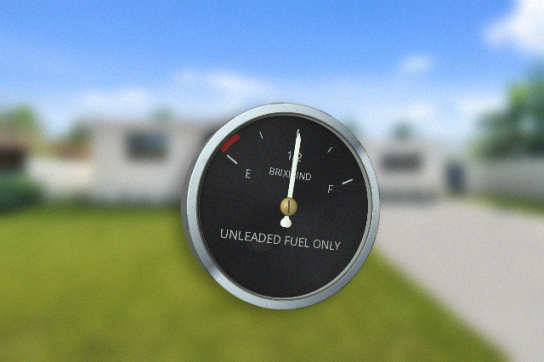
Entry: 0.5
